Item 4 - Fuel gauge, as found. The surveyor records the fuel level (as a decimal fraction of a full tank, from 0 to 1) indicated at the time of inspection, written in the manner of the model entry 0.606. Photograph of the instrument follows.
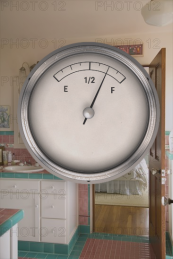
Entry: 0.75
